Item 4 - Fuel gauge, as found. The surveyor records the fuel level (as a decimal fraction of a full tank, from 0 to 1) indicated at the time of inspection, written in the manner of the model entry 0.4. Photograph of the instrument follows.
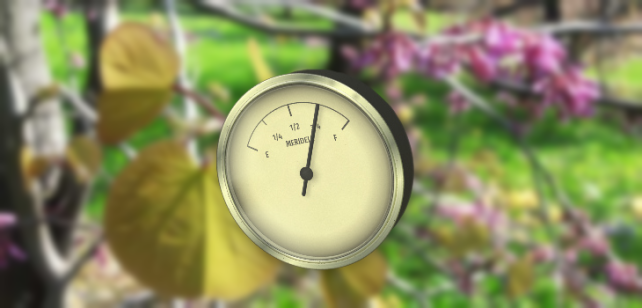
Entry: 0.75
